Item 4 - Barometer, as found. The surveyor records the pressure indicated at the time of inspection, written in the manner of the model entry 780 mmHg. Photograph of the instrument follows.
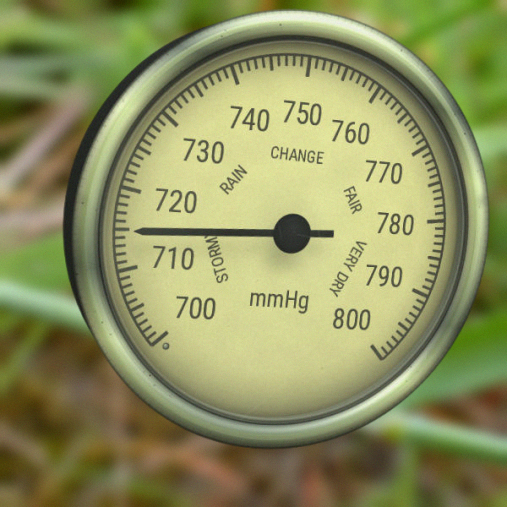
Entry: 715 mmHg
